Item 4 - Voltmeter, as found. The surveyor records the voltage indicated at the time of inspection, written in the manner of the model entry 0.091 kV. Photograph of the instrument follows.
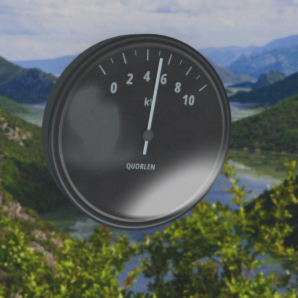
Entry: 5 kV
